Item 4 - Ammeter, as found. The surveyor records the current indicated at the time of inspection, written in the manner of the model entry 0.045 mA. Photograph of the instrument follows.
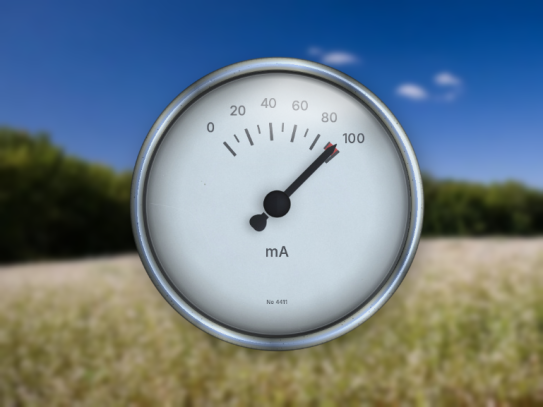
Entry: 95 mA
